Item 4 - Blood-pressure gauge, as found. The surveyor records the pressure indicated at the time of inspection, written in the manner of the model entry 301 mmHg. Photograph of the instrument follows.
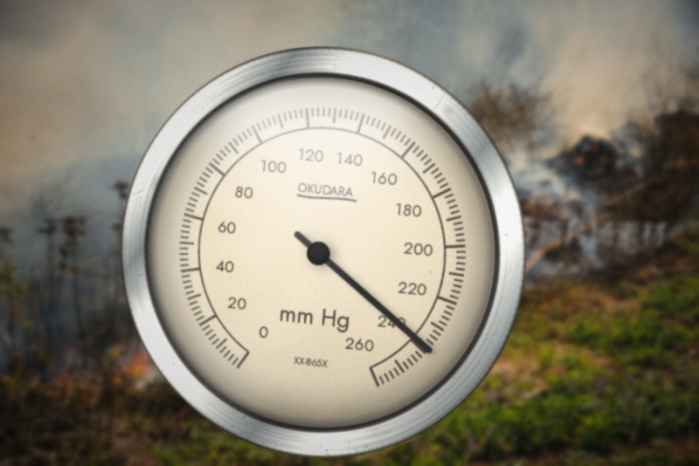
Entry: 238 mmHg
